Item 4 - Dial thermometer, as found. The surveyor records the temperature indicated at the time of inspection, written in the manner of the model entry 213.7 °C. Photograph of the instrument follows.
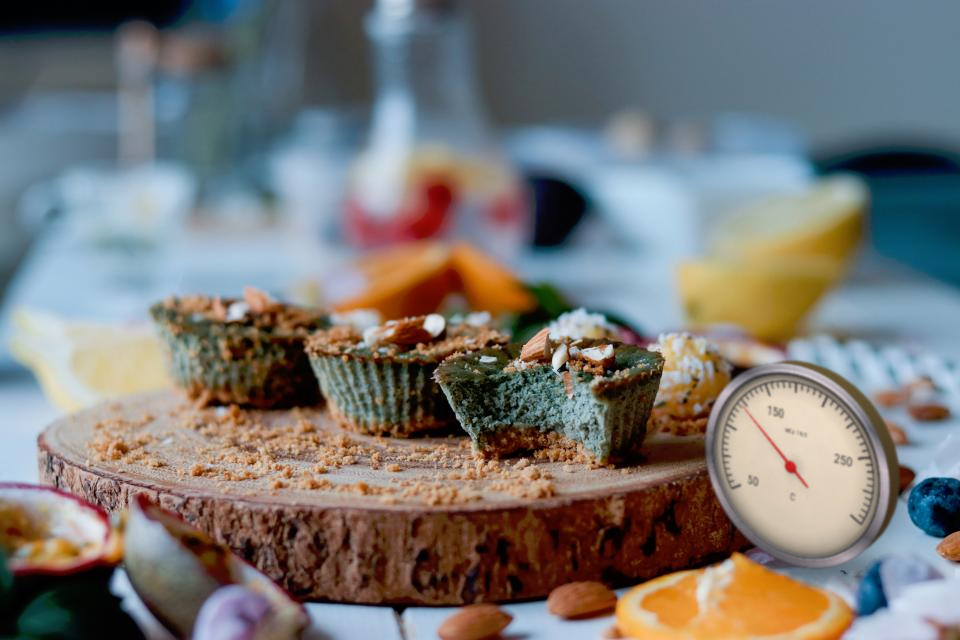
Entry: 125 °C
